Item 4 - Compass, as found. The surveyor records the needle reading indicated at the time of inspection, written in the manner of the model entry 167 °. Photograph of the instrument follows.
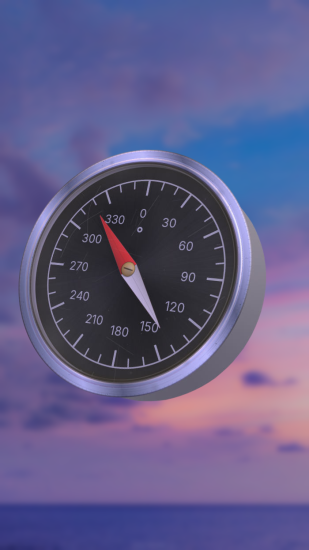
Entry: 320 °
